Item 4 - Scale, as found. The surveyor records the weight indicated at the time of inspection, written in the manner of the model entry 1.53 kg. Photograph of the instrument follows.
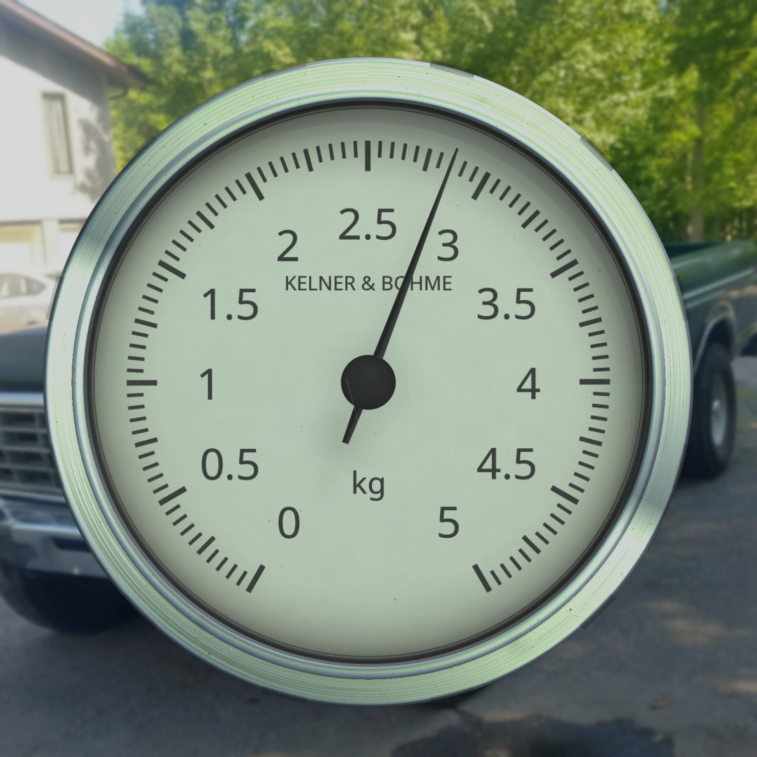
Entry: 2.85 kg
